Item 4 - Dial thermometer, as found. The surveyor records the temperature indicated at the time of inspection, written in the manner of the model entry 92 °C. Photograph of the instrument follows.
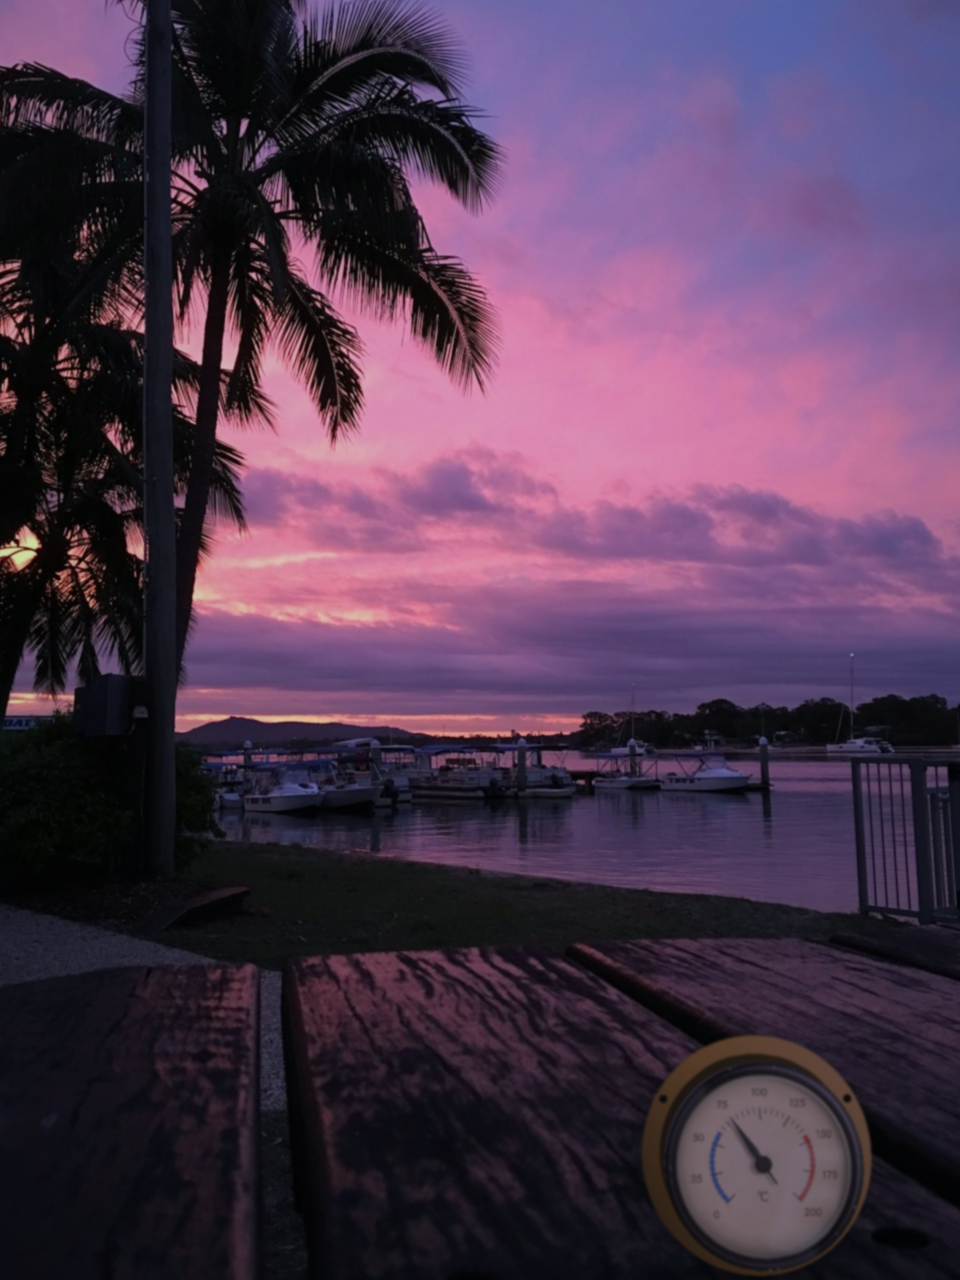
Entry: 75 °C
